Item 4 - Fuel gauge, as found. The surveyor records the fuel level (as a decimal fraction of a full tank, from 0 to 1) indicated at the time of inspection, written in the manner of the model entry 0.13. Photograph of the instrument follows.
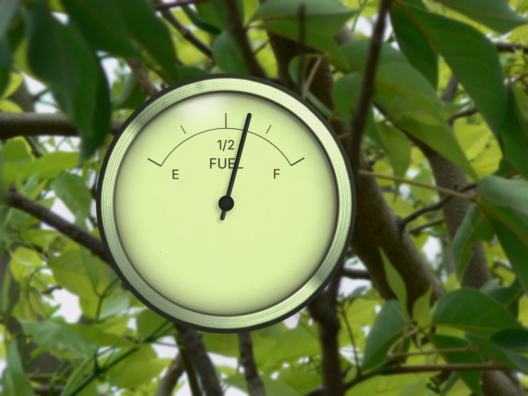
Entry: 0.625
